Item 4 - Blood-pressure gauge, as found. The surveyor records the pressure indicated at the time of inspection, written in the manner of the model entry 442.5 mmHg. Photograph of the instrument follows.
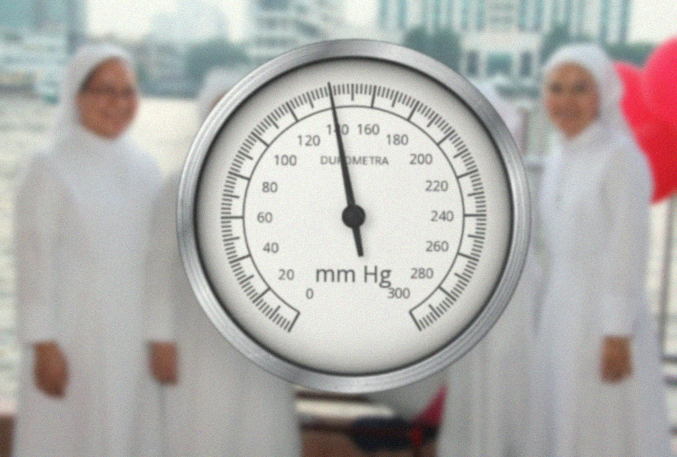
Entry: 140 mmHg
